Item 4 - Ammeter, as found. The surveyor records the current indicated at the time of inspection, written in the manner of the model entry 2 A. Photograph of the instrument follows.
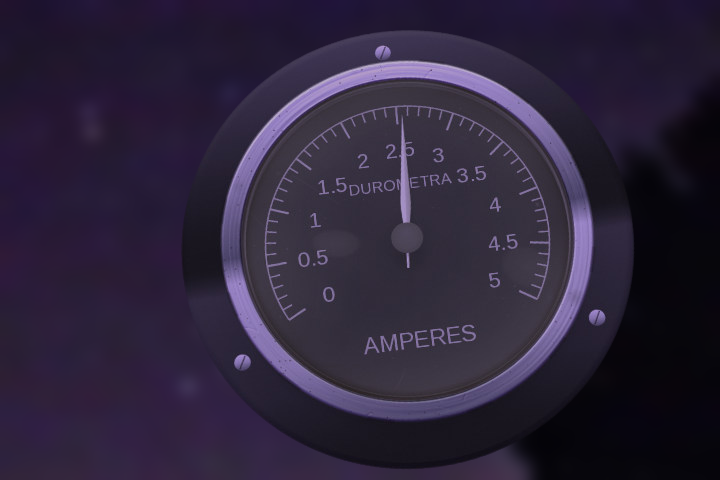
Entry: 2.55 A
